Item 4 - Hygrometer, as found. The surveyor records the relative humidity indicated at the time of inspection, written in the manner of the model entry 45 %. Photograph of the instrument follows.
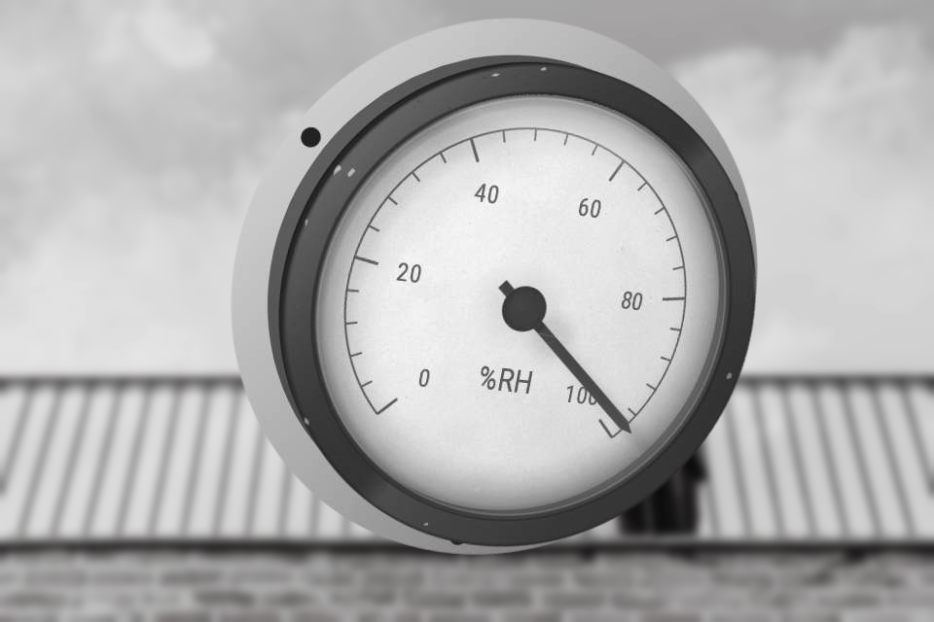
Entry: 98 %
